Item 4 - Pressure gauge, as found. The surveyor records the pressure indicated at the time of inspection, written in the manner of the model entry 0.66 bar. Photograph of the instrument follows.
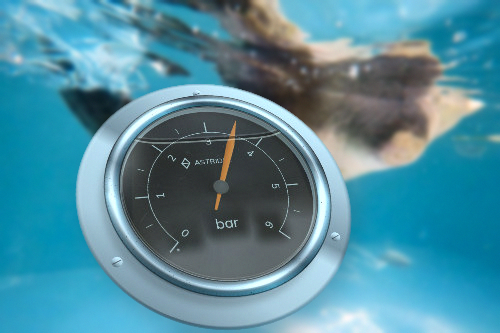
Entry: 3.5 bar
